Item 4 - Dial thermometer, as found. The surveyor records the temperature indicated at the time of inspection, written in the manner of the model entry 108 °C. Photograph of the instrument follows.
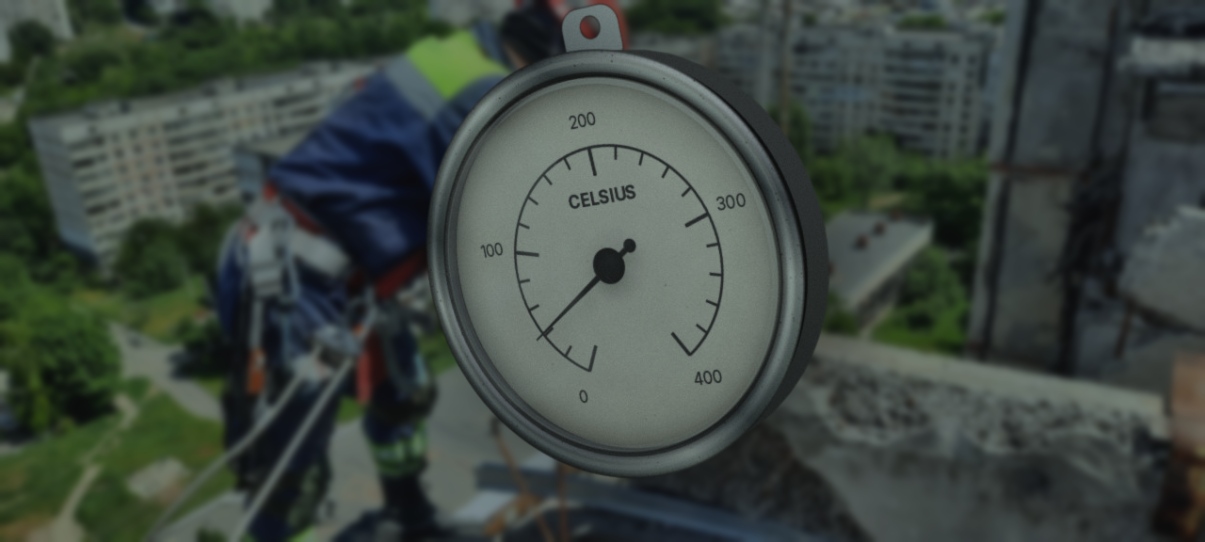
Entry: 40 °C
